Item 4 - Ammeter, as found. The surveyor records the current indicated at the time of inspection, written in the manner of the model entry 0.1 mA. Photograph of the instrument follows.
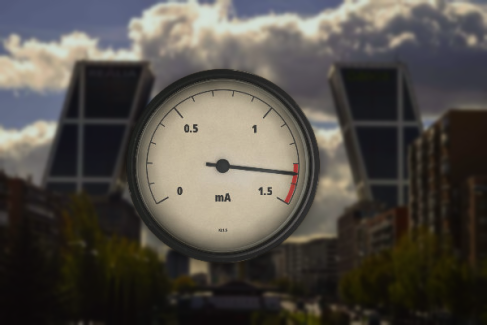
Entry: 1.35 mA
